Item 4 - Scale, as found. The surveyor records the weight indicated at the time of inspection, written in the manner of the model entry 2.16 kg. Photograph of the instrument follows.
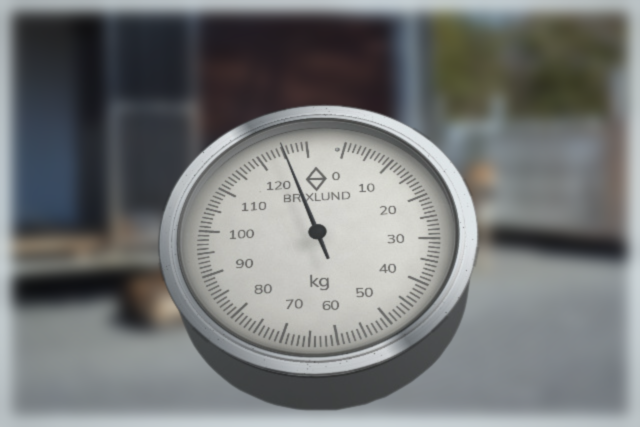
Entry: 125 kg
